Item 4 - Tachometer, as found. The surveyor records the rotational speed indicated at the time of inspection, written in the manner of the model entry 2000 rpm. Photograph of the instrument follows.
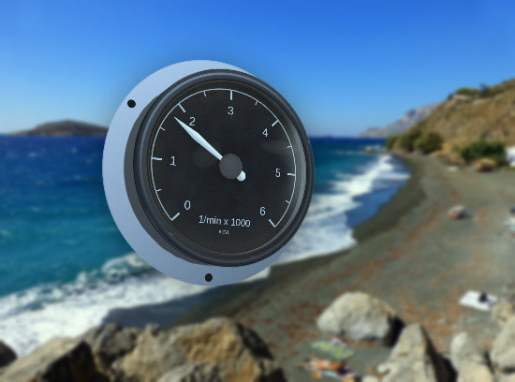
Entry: 1750 rpm
